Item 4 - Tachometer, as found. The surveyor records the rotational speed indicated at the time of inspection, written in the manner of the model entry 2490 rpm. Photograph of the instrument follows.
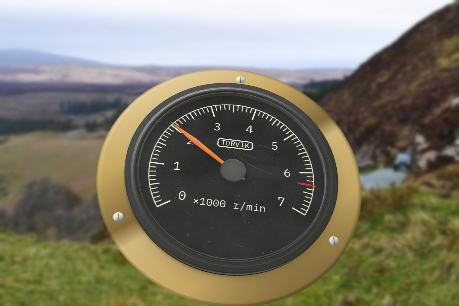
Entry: 2000 rpm
